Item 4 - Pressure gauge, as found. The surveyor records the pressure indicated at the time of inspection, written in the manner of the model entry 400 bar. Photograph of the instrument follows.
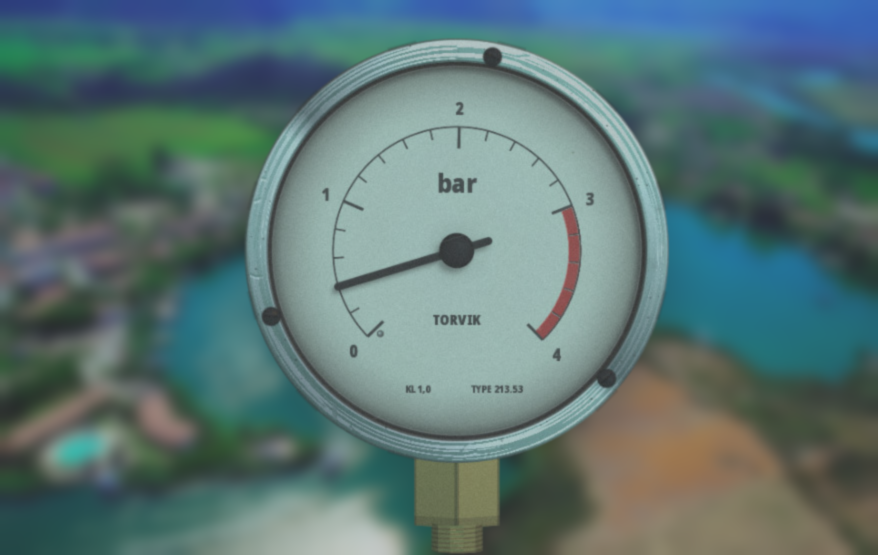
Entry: 0.4 bar
